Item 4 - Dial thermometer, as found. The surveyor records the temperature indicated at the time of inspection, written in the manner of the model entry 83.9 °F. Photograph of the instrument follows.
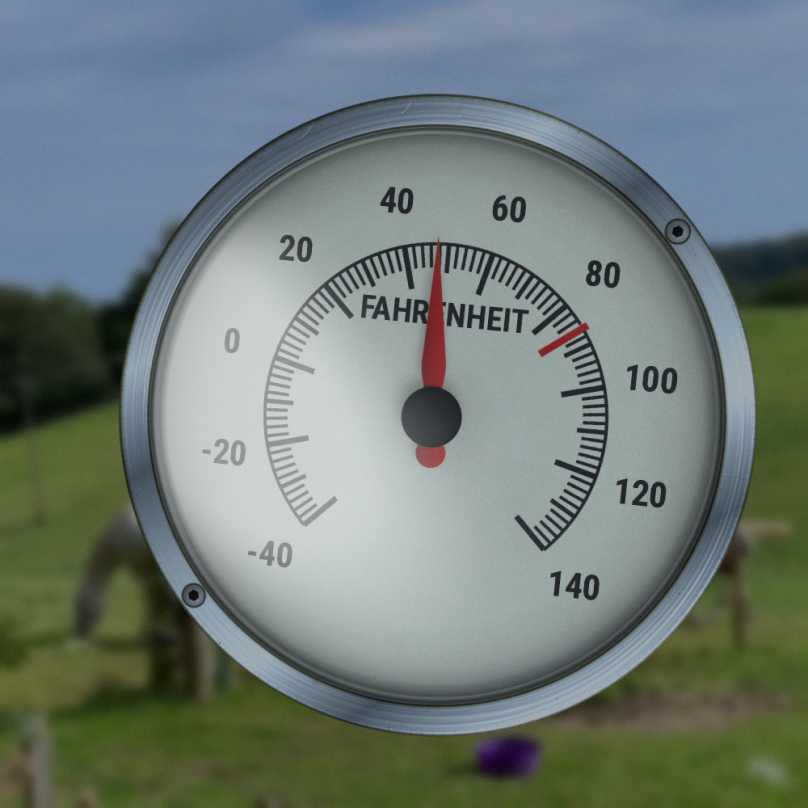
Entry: 48 °F
